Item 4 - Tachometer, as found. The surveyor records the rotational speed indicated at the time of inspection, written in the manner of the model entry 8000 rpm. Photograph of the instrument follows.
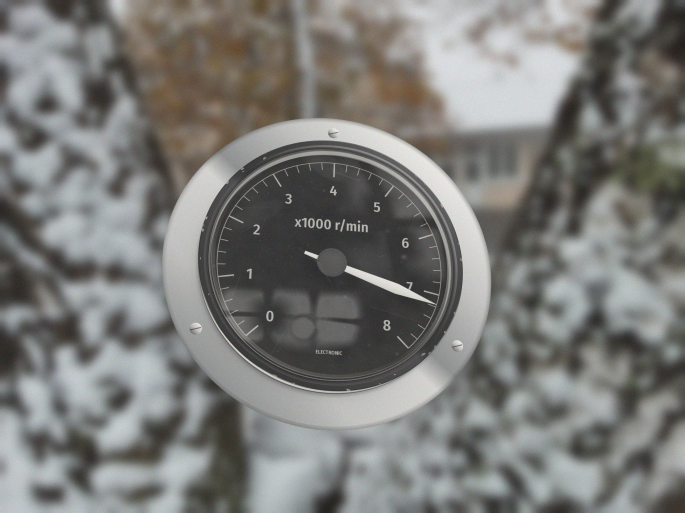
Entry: 7200 rpm
